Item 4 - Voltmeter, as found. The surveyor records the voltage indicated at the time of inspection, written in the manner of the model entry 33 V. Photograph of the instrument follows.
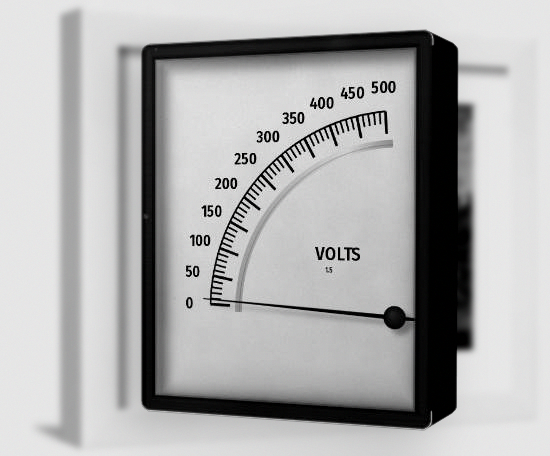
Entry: 10 V
